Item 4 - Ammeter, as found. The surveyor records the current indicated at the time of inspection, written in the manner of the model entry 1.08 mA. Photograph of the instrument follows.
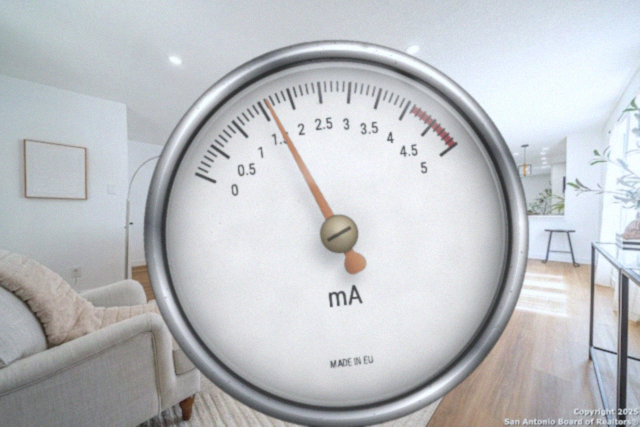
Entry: 1.6 mA
